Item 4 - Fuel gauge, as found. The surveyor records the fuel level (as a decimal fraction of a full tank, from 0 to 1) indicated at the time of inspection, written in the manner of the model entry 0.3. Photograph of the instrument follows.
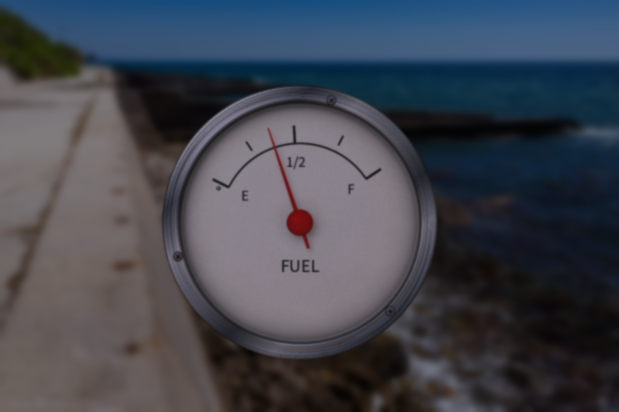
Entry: 0.375
